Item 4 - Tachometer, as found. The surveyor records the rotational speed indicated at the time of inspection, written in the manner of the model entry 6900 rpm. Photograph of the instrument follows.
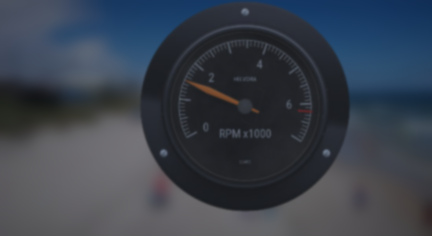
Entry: 1500 rpm
